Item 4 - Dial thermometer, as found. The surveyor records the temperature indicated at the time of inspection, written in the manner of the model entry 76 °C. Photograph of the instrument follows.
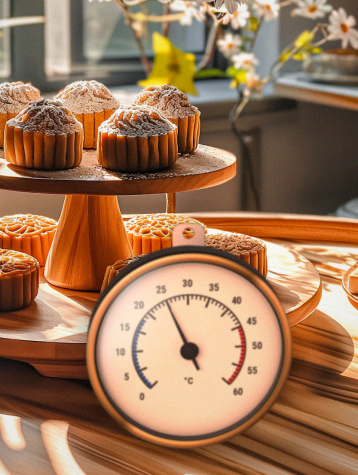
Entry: 25 °C
